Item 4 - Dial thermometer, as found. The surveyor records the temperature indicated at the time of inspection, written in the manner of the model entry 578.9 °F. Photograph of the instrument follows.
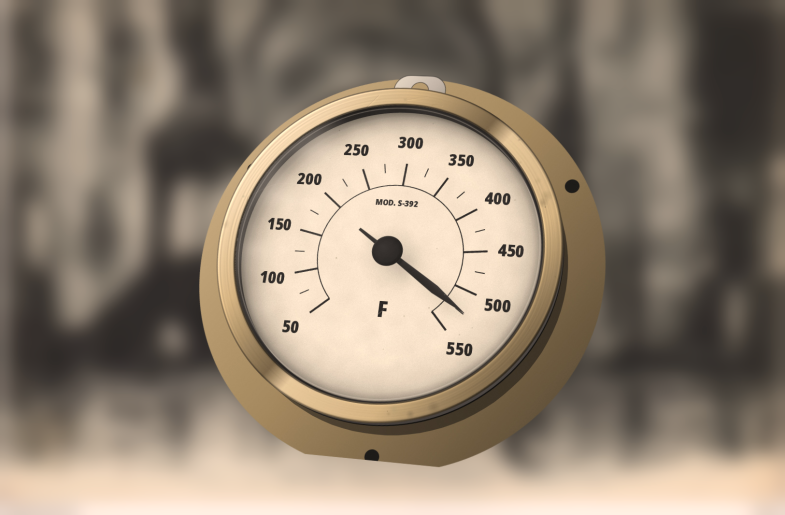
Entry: 525 °F
